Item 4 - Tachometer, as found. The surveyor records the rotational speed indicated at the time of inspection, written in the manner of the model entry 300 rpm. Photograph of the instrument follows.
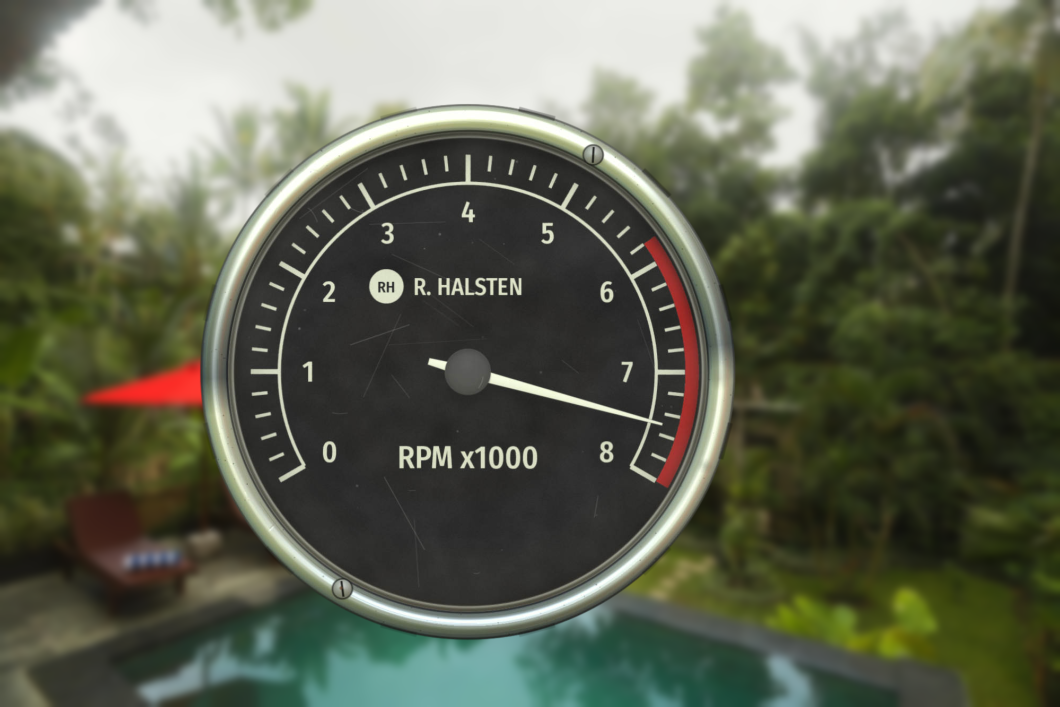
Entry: 7500 rpm
